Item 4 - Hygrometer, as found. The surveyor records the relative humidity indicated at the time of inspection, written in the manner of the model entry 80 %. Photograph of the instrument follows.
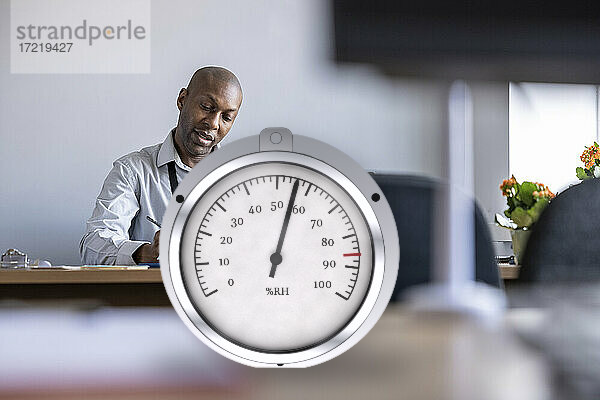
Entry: 56 %
